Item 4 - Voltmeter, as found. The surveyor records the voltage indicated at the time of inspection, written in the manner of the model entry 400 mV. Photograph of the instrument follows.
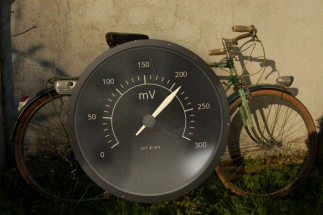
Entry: 210 mV
